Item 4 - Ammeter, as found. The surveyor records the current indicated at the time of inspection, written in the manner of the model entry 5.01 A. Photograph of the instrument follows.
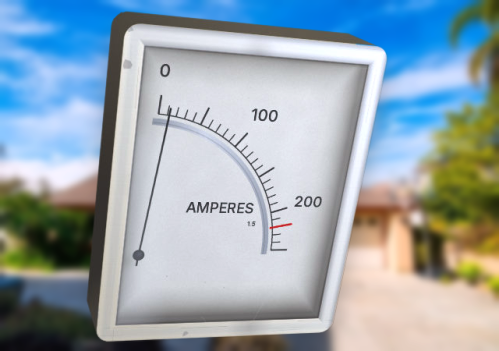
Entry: 10 A
